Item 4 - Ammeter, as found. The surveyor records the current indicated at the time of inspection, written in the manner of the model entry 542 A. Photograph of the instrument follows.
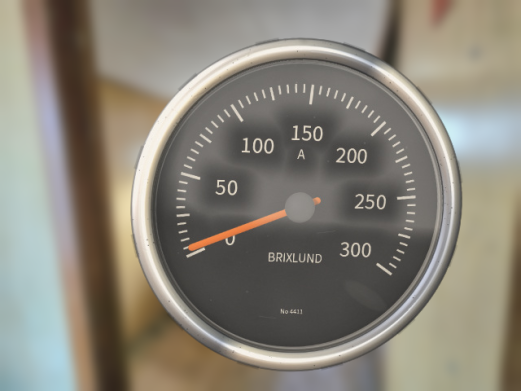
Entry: 5 A
